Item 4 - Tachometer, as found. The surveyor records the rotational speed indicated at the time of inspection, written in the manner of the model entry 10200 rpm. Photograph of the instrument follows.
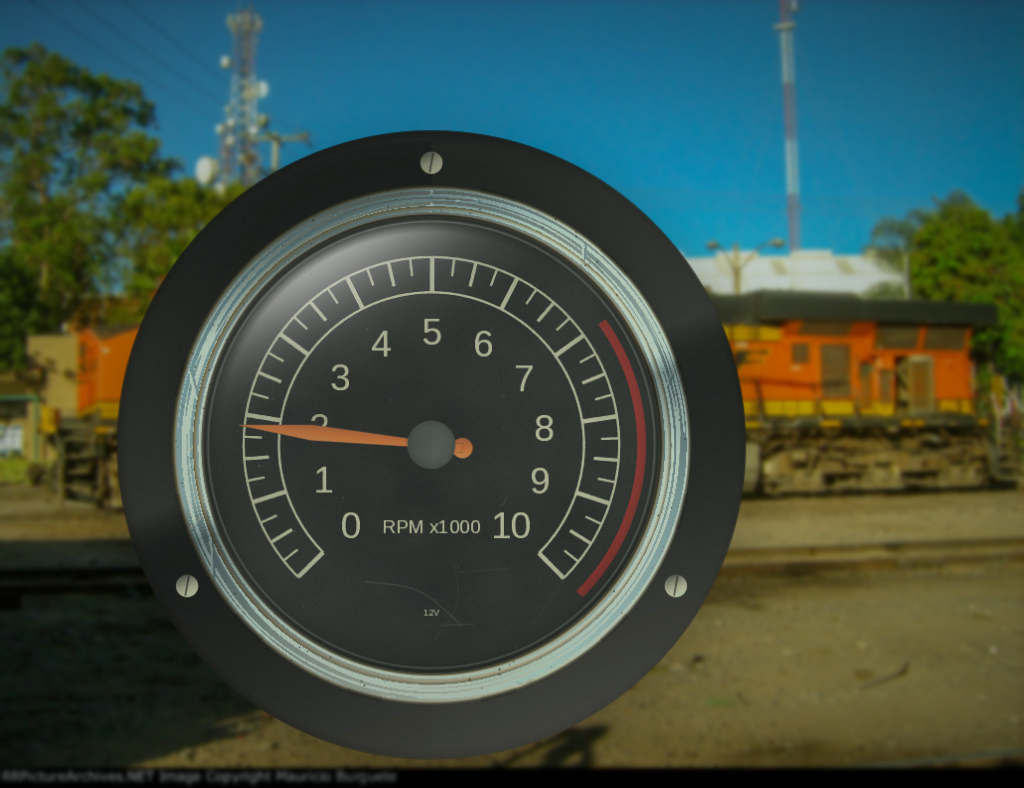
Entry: 1875 rpm
